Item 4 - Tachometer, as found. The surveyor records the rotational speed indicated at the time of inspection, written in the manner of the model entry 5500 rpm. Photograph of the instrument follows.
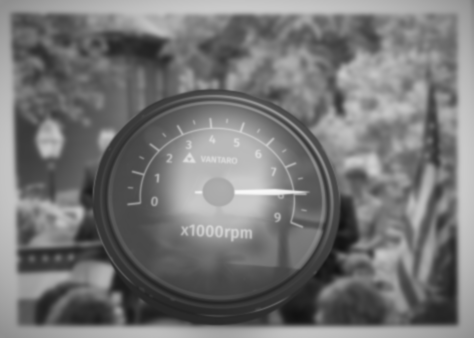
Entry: 8000 rpm
